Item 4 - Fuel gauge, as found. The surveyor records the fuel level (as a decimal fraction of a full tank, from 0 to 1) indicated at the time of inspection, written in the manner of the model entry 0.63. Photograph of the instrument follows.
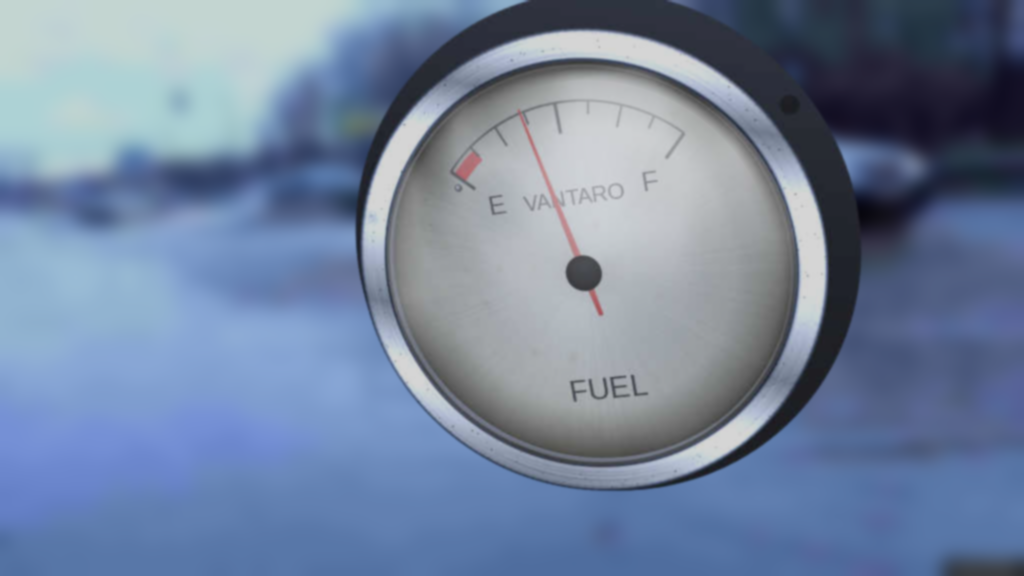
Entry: 0.375
